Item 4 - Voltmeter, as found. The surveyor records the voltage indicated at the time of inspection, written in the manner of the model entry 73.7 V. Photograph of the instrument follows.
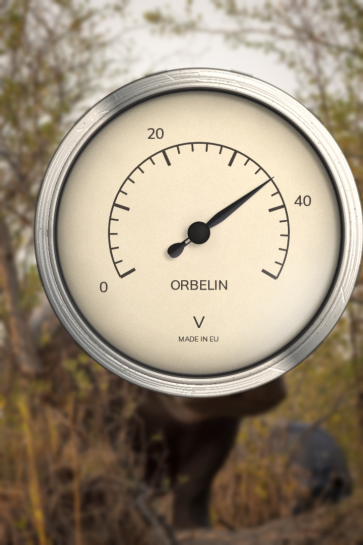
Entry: 36 V
